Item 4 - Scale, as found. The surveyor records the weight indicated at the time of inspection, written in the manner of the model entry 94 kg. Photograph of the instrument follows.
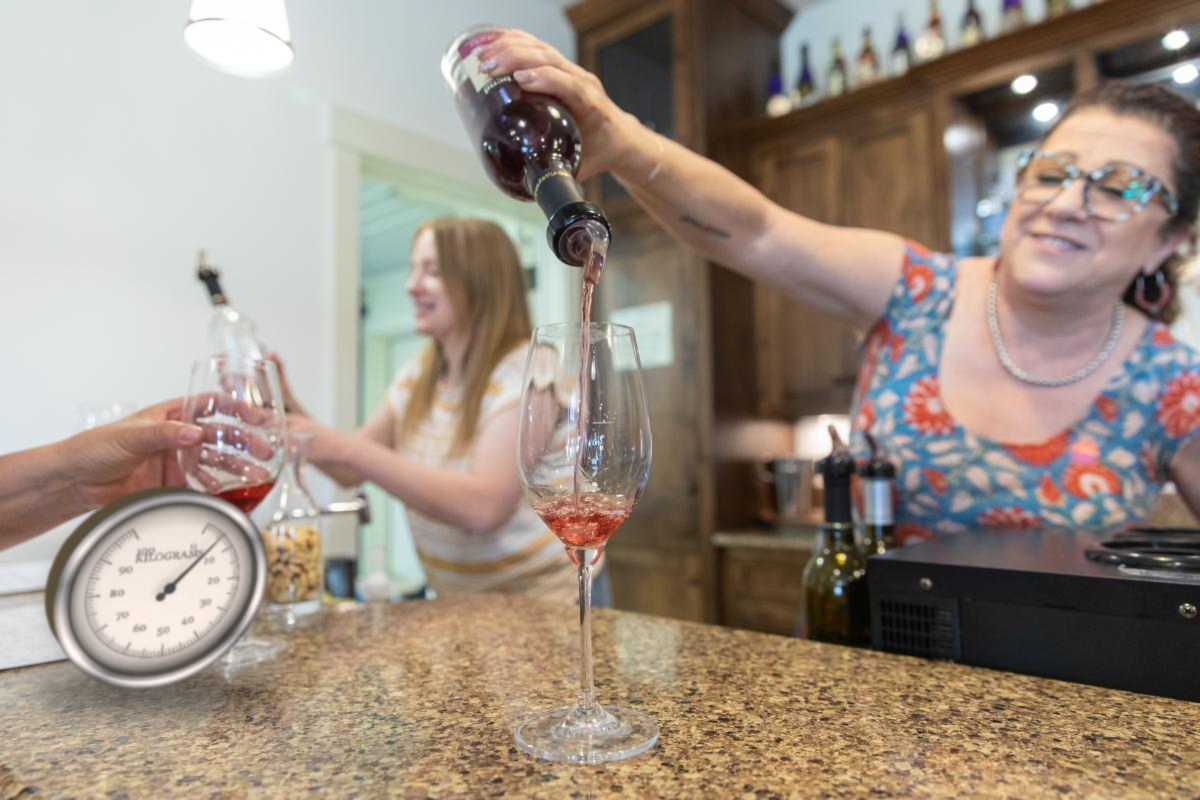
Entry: 5 kg
